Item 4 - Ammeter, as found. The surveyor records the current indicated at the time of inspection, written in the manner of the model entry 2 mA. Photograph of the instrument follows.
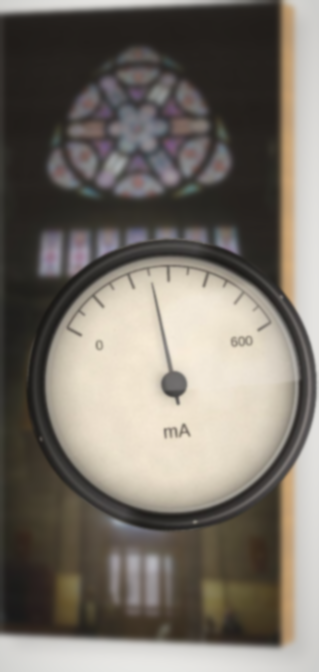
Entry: 250 mA
